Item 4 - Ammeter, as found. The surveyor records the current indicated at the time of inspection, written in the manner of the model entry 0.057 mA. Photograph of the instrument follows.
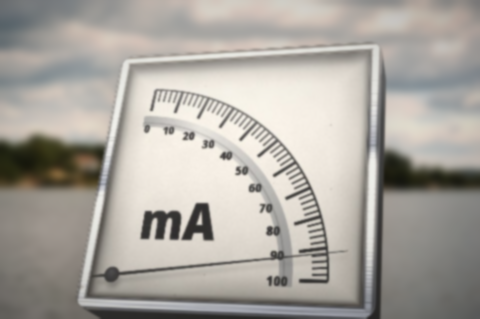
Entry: 92 mA
